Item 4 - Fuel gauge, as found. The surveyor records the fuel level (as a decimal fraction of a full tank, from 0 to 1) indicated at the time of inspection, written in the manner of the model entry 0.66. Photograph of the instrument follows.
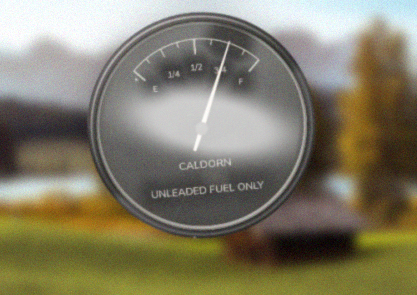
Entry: 0.75
